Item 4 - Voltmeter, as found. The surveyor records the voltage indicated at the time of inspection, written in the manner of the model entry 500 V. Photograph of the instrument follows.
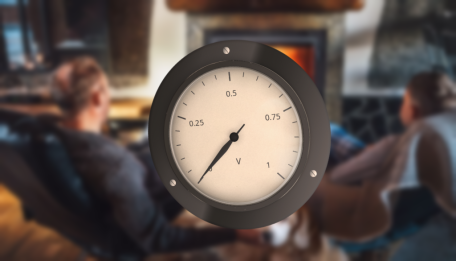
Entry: 0 V
